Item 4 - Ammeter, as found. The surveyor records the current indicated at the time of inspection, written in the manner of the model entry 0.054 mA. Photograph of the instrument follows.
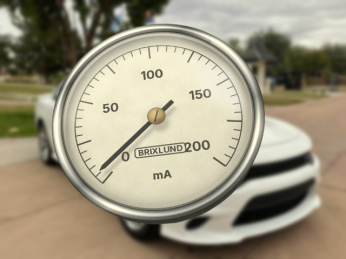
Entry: 5 mA
